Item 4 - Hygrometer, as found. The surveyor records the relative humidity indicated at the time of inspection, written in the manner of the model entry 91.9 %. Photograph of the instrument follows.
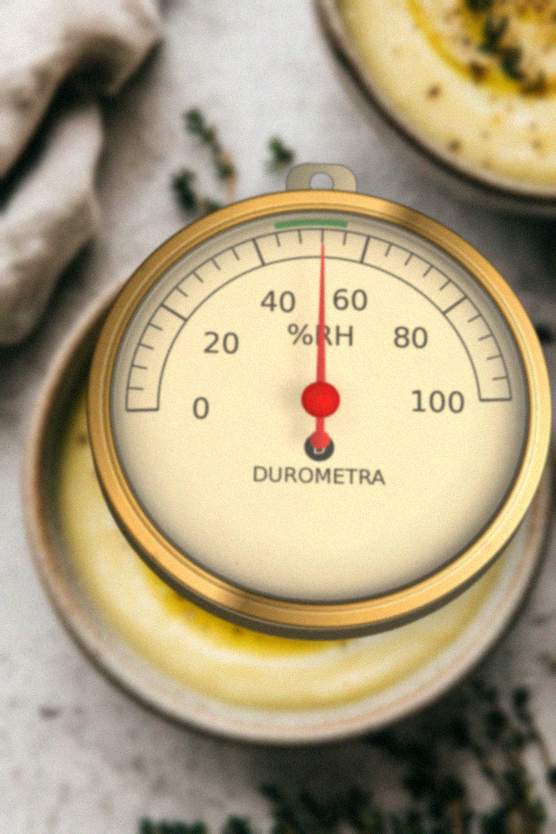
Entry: 52 %
